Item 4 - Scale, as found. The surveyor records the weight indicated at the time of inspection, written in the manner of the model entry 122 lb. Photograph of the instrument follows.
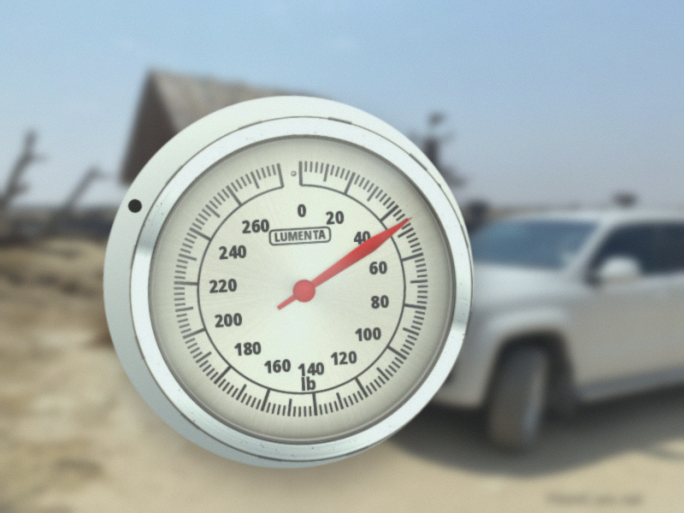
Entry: 46 lb
